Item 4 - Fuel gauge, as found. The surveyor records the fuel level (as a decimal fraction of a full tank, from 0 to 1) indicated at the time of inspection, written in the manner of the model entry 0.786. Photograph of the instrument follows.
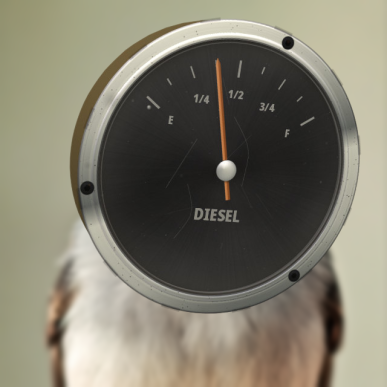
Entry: 0.375
